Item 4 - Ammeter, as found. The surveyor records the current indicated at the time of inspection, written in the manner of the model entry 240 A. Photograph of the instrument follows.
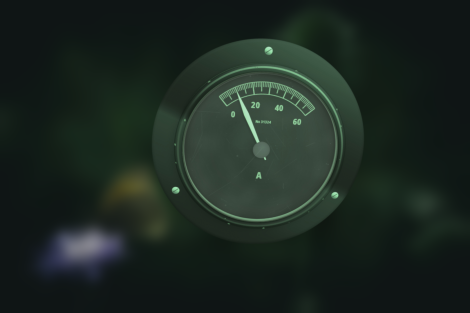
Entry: 10 A
